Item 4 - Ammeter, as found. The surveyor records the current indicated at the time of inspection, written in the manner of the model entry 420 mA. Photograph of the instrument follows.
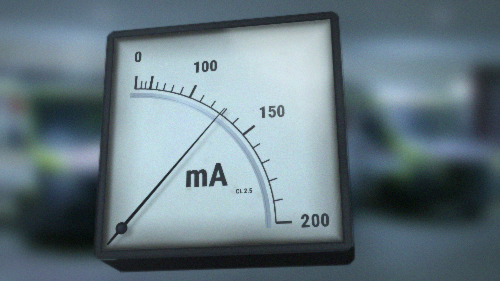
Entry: 130 mA
